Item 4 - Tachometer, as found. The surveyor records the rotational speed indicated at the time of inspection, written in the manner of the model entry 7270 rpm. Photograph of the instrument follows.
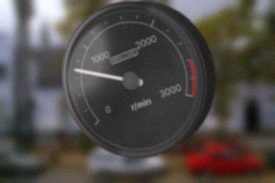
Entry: 700 rpm
